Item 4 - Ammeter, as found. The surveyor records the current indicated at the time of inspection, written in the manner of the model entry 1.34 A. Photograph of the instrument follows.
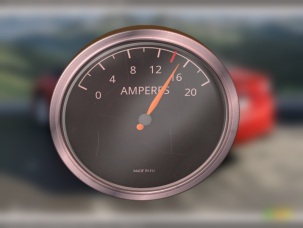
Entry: 15 A
